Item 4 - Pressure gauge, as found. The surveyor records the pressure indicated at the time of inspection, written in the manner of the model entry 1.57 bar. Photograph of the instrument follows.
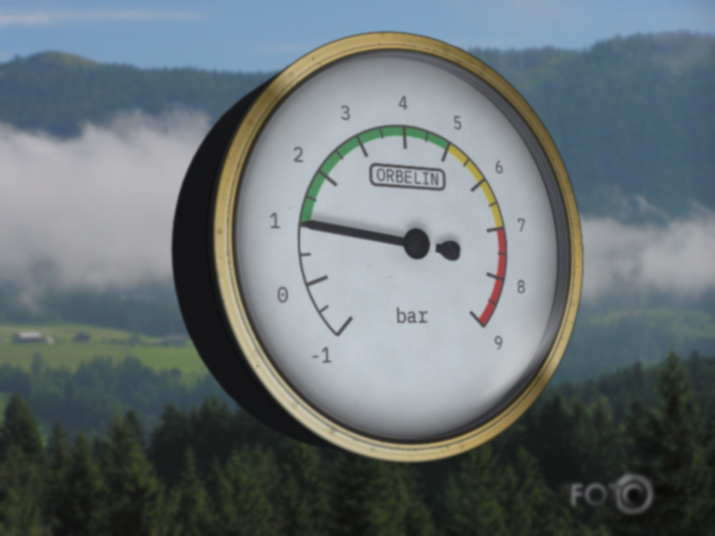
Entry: 1 bar
